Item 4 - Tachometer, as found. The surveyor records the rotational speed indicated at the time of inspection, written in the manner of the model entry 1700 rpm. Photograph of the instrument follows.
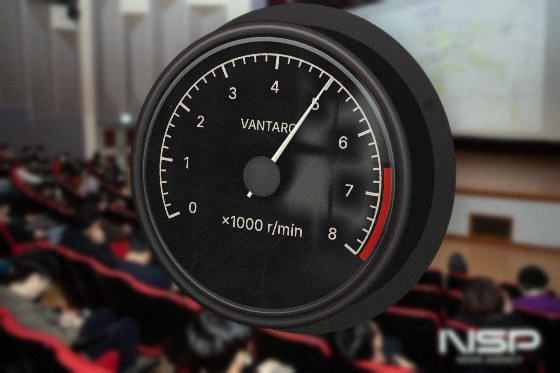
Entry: 5000 rpm
